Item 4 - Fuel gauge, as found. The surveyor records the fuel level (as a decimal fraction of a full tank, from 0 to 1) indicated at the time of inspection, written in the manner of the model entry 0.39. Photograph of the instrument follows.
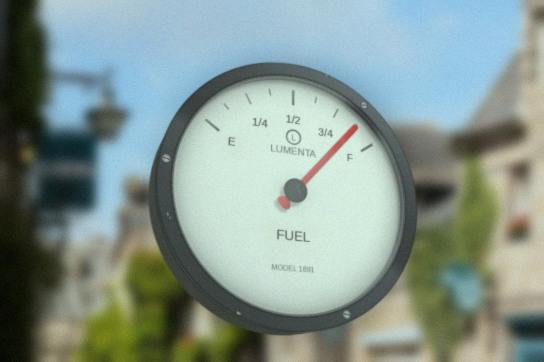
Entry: 0.875
